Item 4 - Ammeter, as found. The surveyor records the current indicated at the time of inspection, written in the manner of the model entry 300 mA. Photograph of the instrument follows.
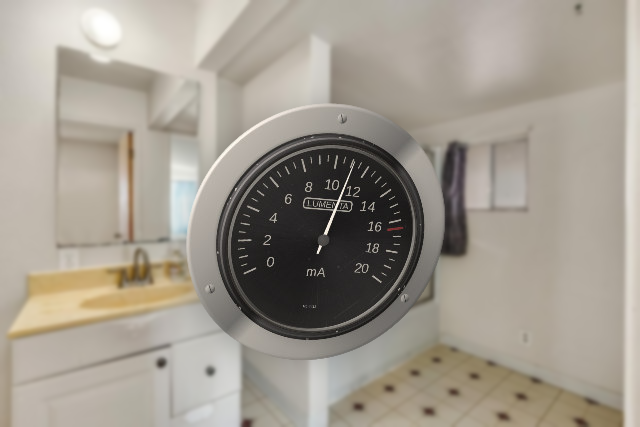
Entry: 11 mA
